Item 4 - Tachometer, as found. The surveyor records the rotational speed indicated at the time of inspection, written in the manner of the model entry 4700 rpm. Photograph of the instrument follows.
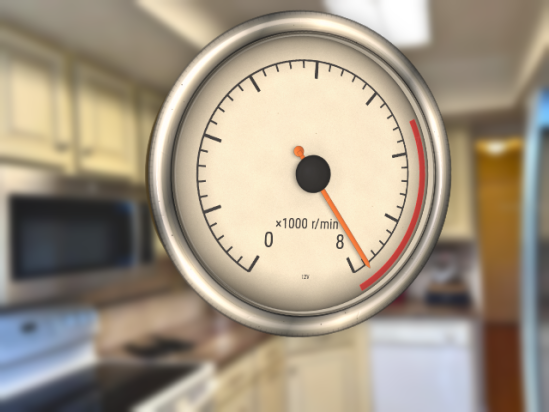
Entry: 7800 rpm
